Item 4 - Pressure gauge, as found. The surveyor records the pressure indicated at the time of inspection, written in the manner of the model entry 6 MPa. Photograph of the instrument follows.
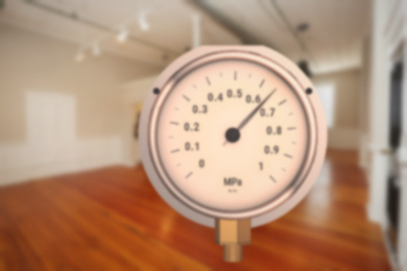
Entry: 0.65 MPa
